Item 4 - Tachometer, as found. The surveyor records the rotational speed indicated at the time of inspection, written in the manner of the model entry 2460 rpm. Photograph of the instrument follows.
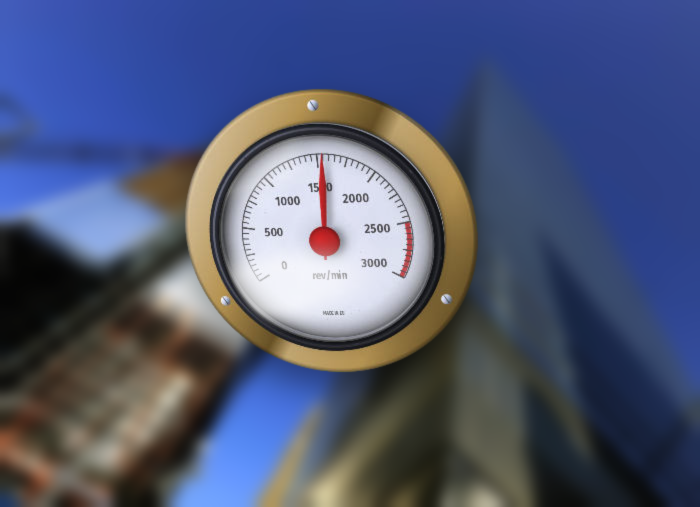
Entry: 1550 rpm
